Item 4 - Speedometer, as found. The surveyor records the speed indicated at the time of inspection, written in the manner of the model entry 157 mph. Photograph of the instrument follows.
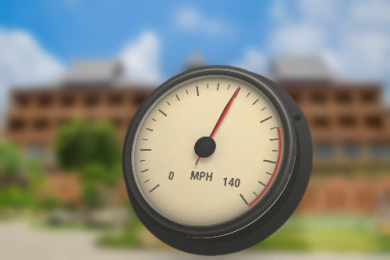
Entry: 80 mph
